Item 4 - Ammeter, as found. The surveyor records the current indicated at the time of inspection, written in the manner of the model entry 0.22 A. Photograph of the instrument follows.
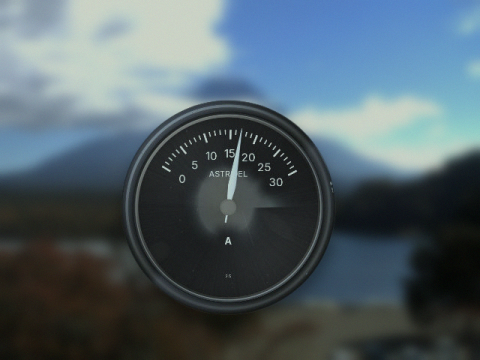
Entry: 17 A
